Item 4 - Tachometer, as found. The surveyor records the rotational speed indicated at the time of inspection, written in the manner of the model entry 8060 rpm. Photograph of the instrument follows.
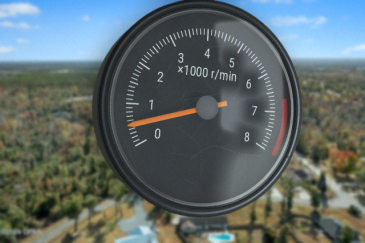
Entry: 500 rpm
